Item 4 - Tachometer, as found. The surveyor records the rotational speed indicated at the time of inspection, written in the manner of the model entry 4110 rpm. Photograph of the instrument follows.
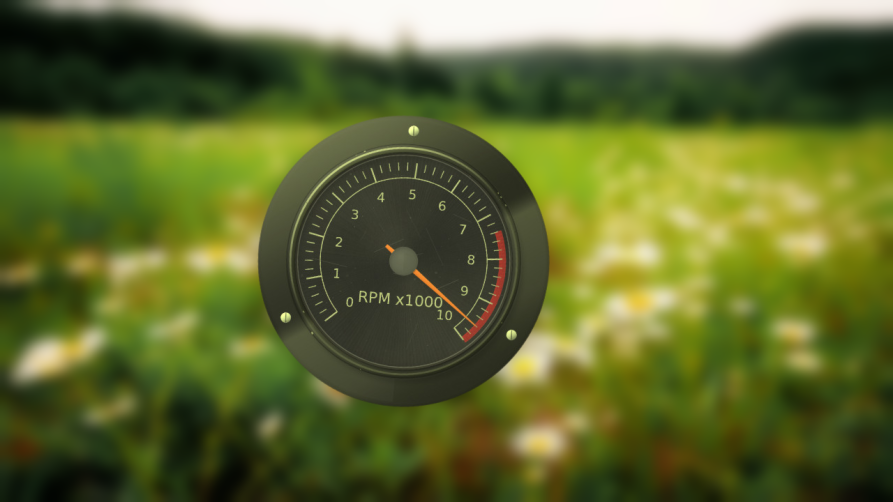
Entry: 9600 rpm
